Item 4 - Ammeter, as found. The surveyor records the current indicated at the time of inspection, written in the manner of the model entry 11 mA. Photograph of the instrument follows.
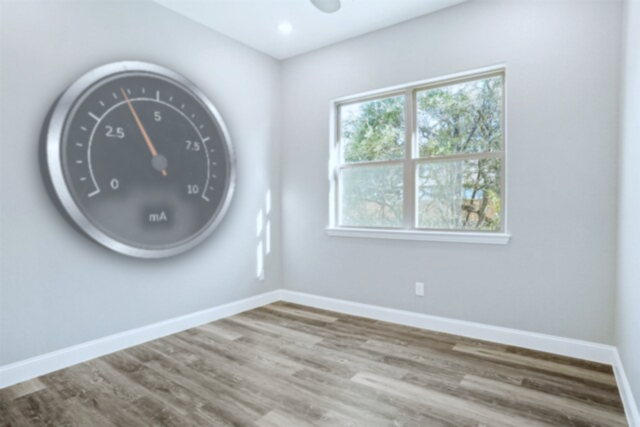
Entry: 3.75 mA
